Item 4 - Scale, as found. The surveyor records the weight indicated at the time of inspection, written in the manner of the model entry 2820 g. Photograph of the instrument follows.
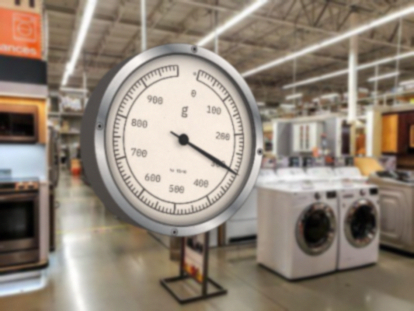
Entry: 300 g
